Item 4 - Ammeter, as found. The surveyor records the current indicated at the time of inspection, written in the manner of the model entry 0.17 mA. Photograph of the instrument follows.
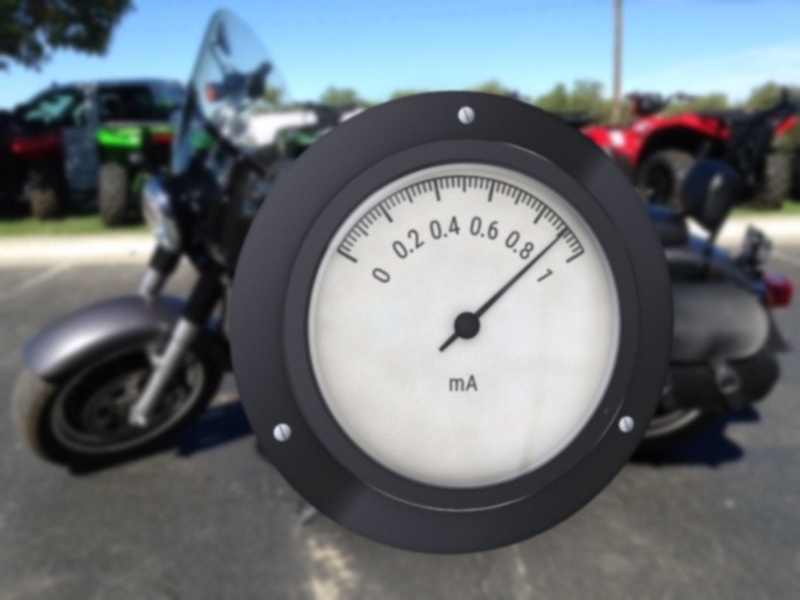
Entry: 0.9 mA
